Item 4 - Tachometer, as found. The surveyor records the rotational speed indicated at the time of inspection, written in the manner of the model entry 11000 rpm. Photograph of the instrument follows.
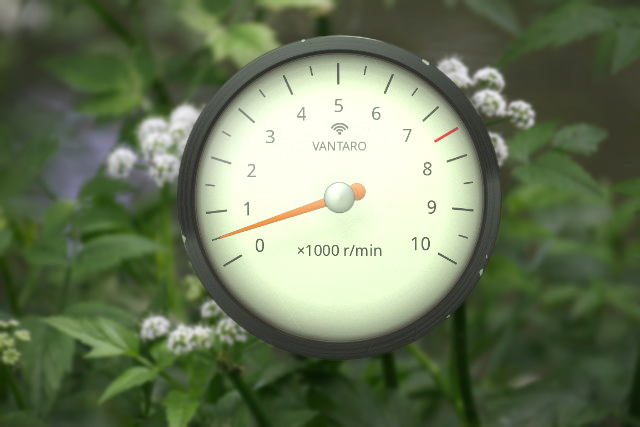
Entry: 500 rpm
